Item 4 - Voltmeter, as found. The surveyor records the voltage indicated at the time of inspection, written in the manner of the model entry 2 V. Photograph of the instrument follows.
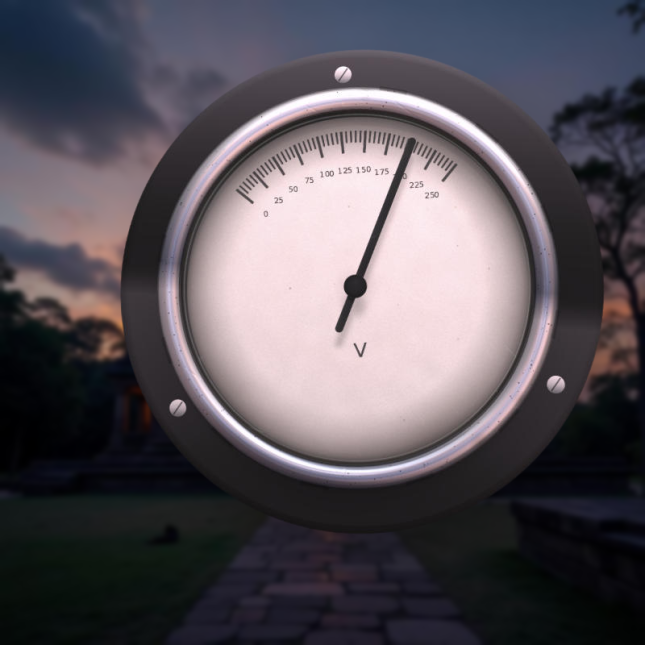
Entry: 200 V
